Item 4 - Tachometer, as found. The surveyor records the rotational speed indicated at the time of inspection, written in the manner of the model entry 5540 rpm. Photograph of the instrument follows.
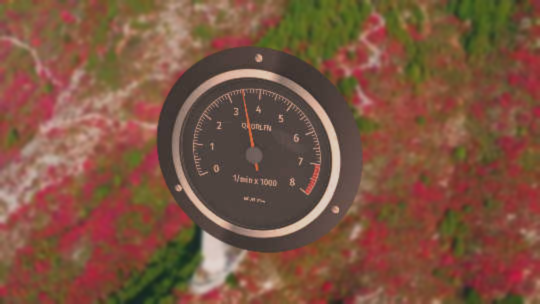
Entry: 3500 rpm
